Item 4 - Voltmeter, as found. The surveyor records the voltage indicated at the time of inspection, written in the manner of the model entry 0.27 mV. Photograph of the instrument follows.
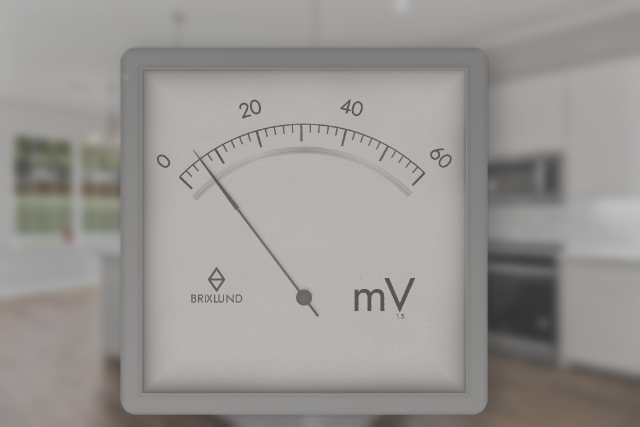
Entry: 6 mV
